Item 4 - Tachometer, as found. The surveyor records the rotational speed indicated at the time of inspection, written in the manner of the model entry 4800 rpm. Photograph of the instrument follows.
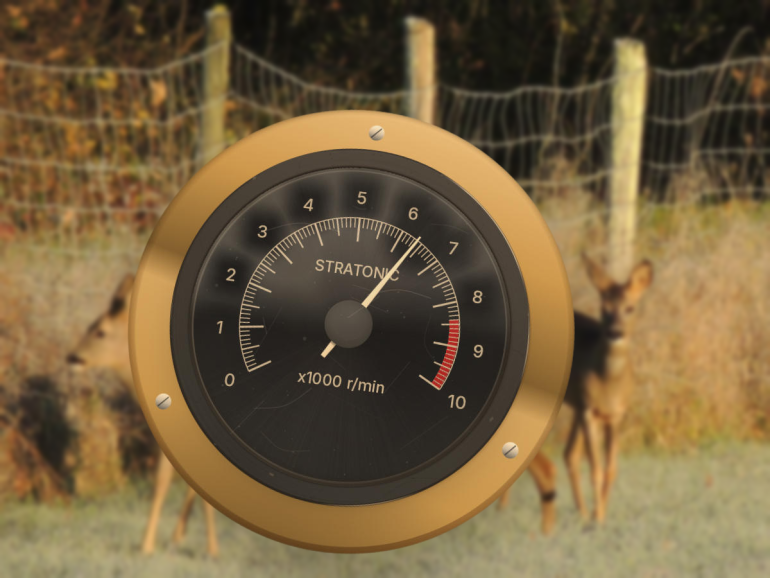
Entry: 6400 rpm
